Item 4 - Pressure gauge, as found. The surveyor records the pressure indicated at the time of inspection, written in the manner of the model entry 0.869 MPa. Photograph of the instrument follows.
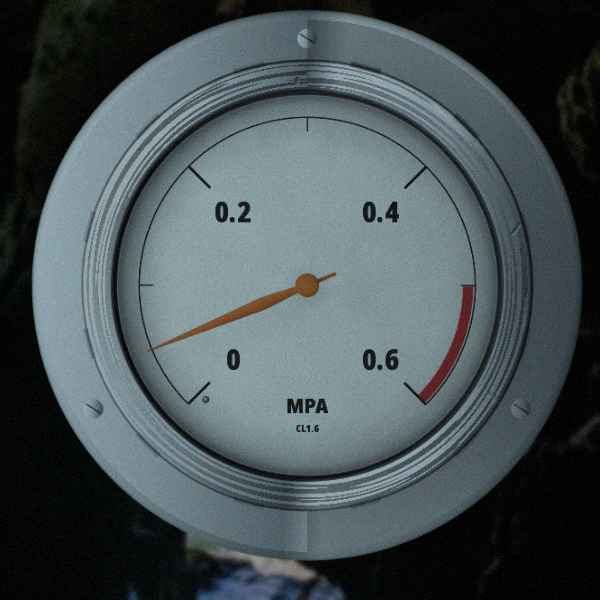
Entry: 0.05 MPa
